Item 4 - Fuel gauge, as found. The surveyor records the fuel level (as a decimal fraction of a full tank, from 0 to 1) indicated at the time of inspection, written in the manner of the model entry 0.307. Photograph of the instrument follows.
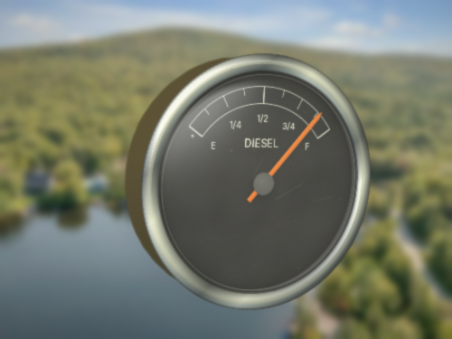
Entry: 0.875
